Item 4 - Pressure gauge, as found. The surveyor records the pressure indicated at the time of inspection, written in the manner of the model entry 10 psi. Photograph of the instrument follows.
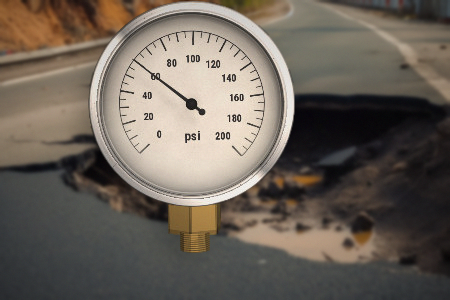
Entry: 60 psi
